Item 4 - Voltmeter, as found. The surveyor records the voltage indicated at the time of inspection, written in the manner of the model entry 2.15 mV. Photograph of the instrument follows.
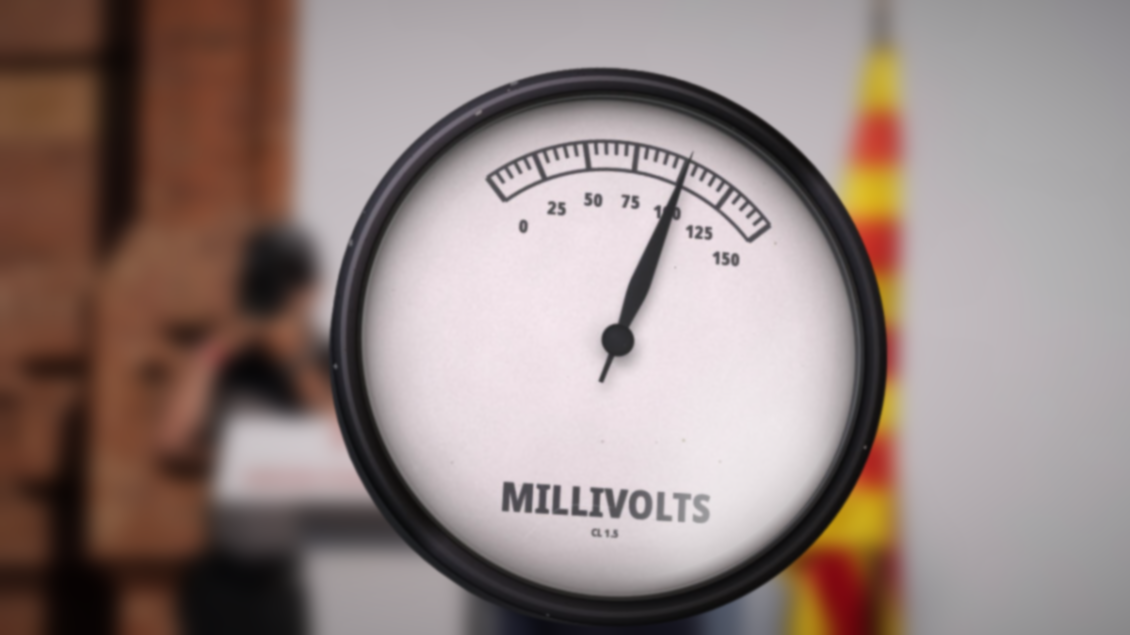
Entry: 100 mV
